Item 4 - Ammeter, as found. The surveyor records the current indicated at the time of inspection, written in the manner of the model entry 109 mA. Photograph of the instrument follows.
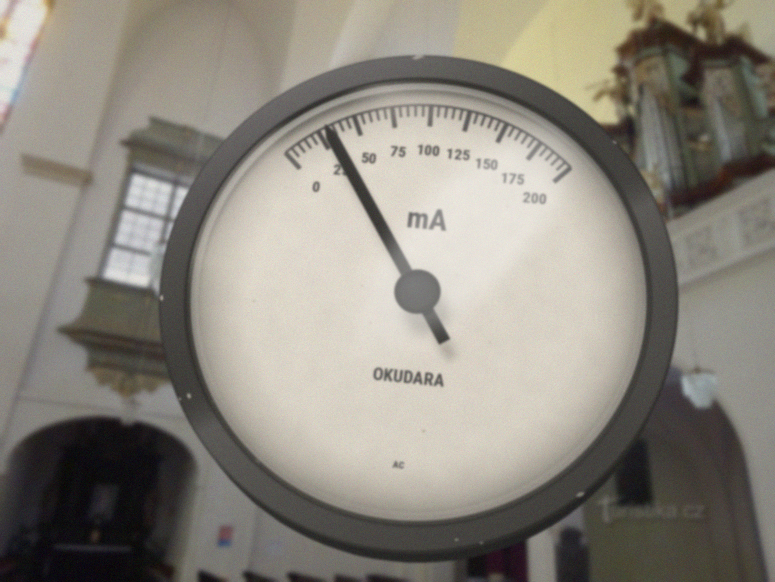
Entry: 30 mA
